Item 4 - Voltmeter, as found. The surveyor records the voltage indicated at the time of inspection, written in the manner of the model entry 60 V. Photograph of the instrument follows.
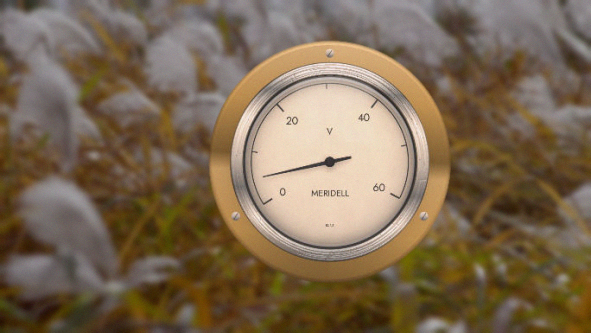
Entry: 5 V
